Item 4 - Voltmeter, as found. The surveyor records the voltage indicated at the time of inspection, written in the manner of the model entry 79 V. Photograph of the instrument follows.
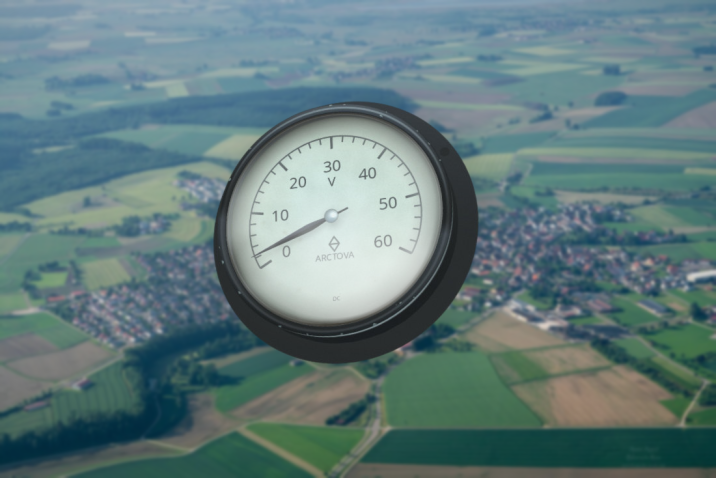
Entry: 2 V
